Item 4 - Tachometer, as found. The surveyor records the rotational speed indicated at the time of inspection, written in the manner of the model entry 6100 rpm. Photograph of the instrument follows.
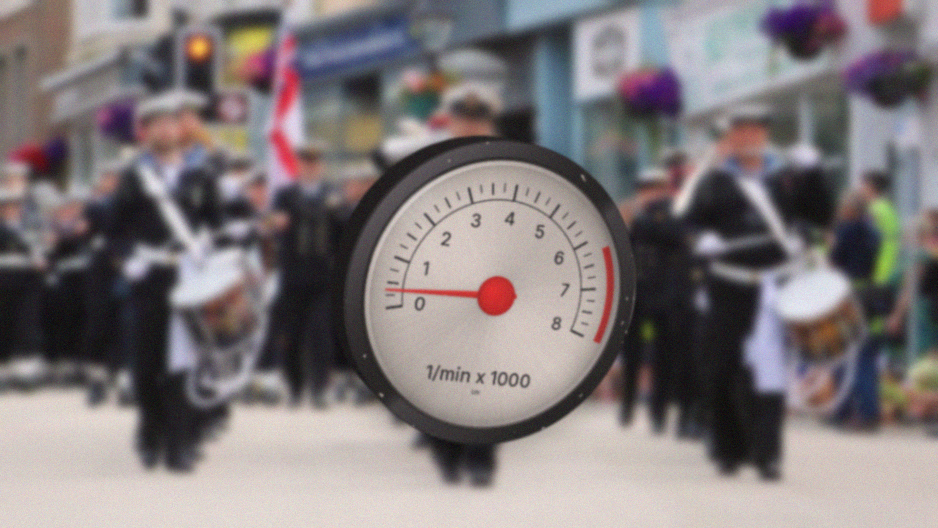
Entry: 375 rpm
